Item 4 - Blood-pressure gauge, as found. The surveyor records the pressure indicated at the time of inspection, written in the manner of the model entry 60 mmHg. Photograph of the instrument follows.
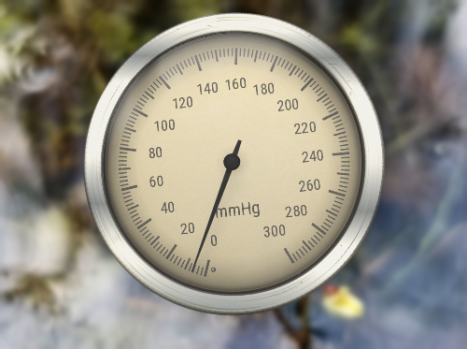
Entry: 6 mmHg
